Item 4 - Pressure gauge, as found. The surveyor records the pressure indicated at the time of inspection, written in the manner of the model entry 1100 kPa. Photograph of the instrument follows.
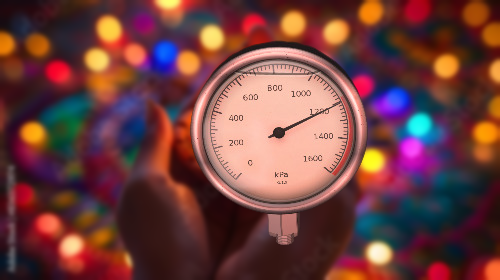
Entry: 1200 kPa
